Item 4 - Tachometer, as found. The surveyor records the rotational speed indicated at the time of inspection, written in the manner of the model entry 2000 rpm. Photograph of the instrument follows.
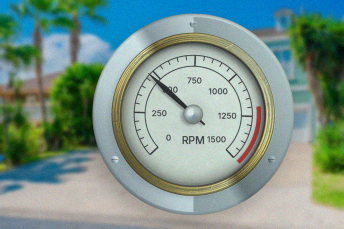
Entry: 475 rpm
